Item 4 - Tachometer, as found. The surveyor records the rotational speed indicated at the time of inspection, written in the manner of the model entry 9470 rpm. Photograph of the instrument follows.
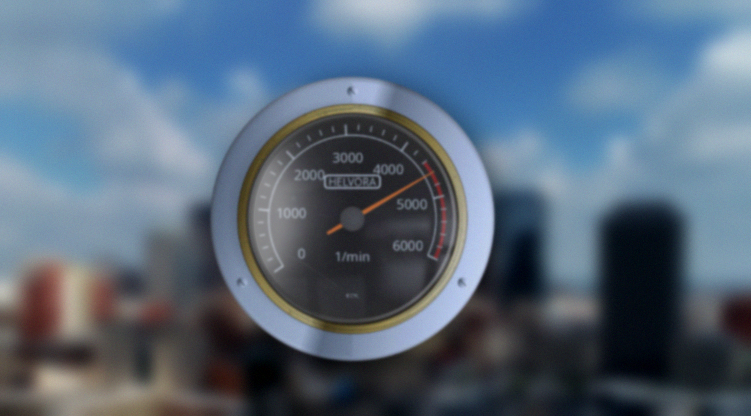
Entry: 4600 rpm
